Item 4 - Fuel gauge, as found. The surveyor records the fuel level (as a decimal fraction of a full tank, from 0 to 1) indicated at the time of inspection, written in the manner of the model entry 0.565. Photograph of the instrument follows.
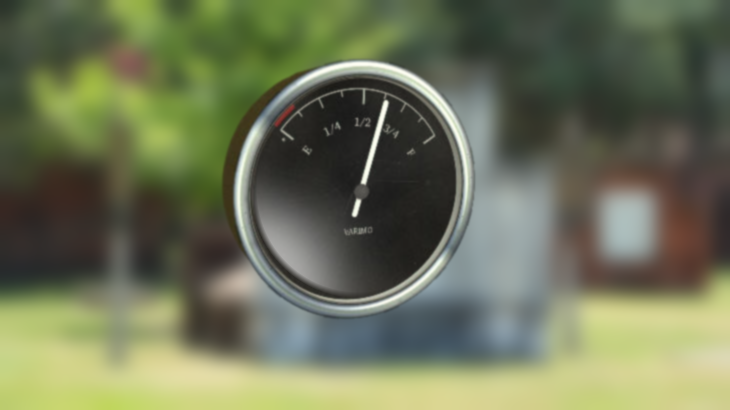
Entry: 0.625
